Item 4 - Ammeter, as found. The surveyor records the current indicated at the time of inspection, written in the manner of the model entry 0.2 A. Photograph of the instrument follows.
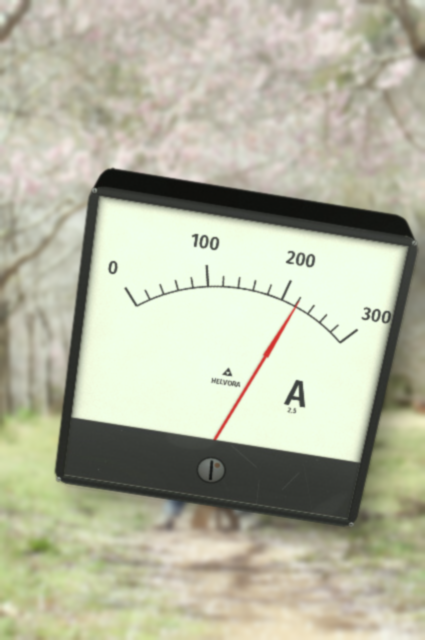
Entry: 220 A
